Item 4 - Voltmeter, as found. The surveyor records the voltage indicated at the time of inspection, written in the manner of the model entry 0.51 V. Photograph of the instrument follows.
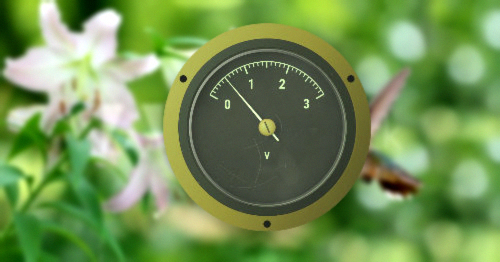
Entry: 0.5 V
